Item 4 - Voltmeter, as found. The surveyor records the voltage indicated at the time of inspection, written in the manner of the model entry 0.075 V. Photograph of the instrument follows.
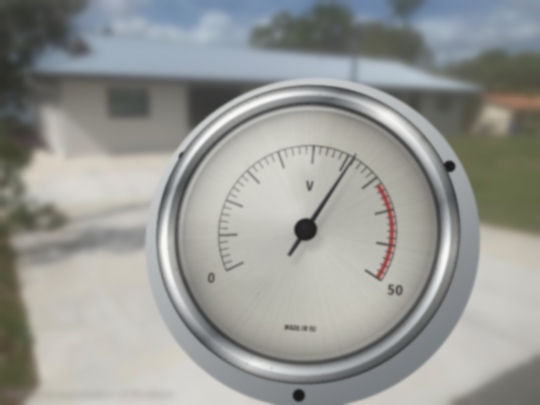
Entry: 31 V
